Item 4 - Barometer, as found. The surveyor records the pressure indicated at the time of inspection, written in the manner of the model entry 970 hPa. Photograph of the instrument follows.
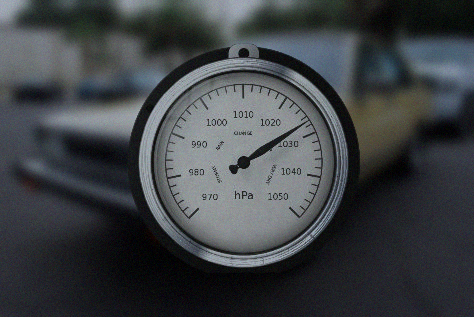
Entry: 1027 hPa
